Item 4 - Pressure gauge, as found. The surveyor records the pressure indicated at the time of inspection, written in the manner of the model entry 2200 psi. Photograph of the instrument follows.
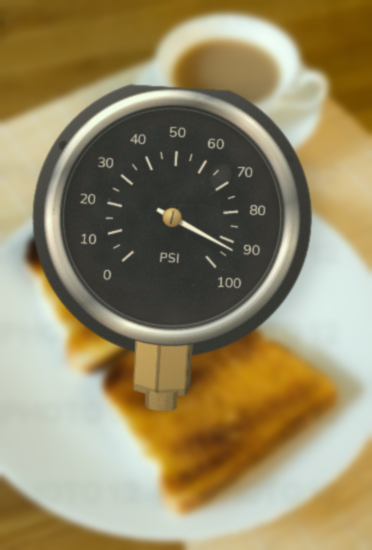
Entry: 92.5 psi
